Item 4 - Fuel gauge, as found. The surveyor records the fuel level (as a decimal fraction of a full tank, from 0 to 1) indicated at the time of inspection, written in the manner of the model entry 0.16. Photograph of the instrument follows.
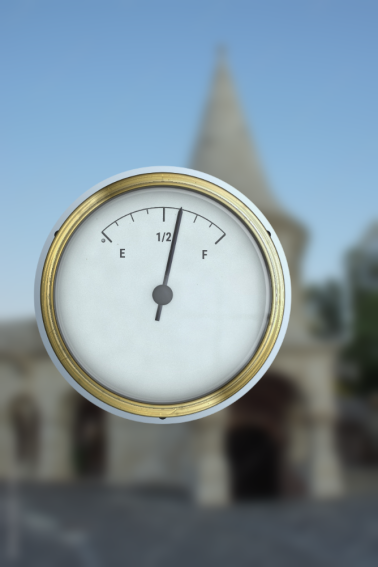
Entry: 0.625
